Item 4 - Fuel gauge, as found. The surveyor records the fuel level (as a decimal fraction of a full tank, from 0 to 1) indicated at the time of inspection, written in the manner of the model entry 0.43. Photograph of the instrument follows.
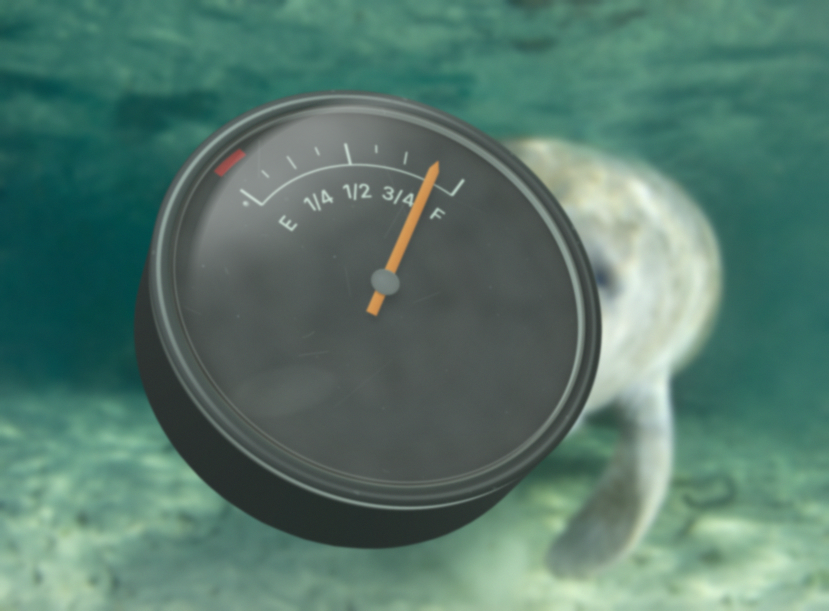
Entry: 0.875
